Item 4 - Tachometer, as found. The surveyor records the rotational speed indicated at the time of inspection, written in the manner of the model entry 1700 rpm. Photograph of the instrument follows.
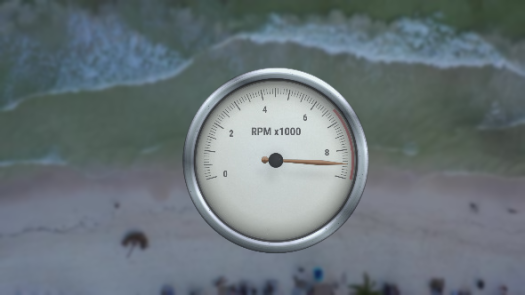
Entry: 8500 rpm
